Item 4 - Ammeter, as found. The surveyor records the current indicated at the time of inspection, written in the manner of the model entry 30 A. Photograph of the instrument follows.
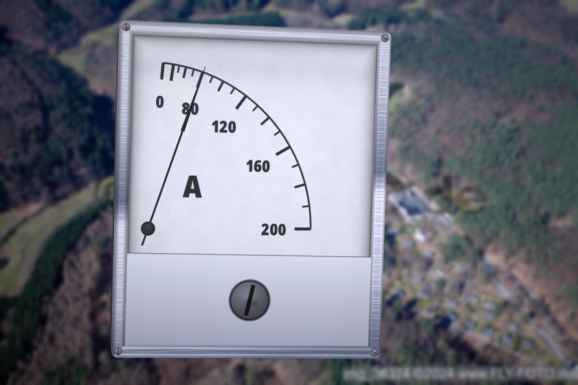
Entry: 80 A
